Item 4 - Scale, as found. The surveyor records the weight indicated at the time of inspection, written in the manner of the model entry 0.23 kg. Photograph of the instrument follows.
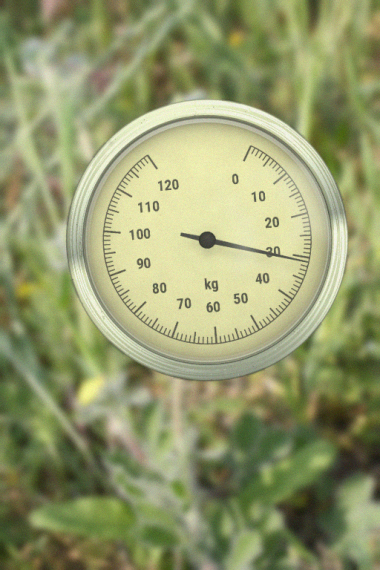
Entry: 31 kg
